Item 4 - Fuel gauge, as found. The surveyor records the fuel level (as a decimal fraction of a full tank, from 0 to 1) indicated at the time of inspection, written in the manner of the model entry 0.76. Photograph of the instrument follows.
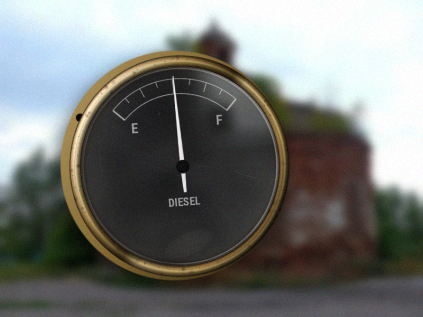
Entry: 0.5
